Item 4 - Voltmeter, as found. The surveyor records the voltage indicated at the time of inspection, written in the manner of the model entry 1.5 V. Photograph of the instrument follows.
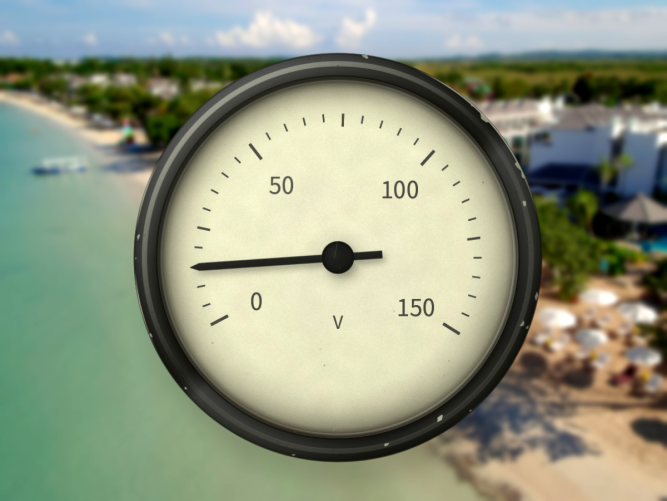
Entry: 15 V
